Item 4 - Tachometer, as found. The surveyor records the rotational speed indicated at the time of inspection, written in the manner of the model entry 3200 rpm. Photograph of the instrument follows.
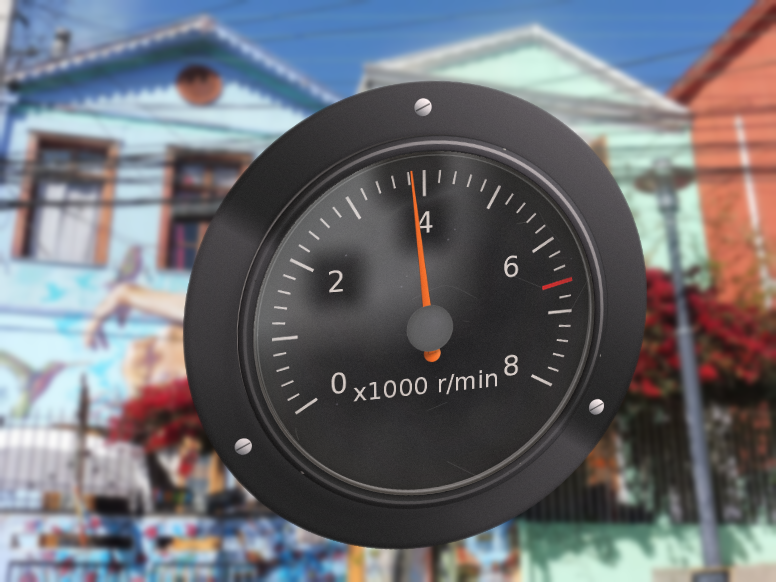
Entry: 3800 rpm
